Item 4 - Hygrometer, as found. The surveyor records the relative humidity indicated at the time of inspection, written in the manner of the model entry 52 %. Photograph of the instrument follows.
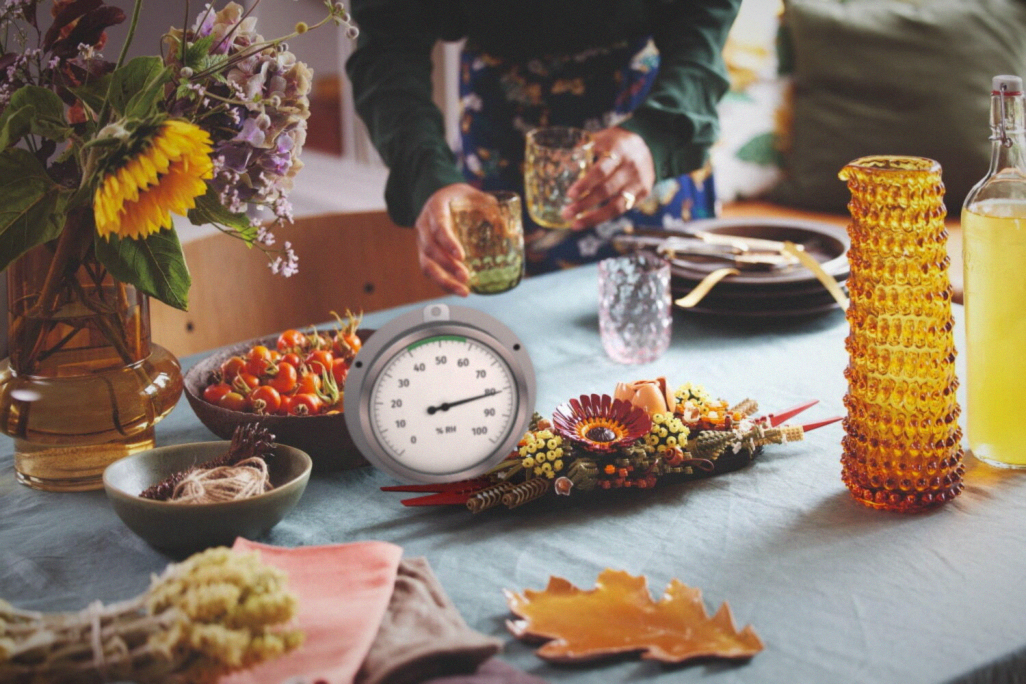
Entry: 80 %
